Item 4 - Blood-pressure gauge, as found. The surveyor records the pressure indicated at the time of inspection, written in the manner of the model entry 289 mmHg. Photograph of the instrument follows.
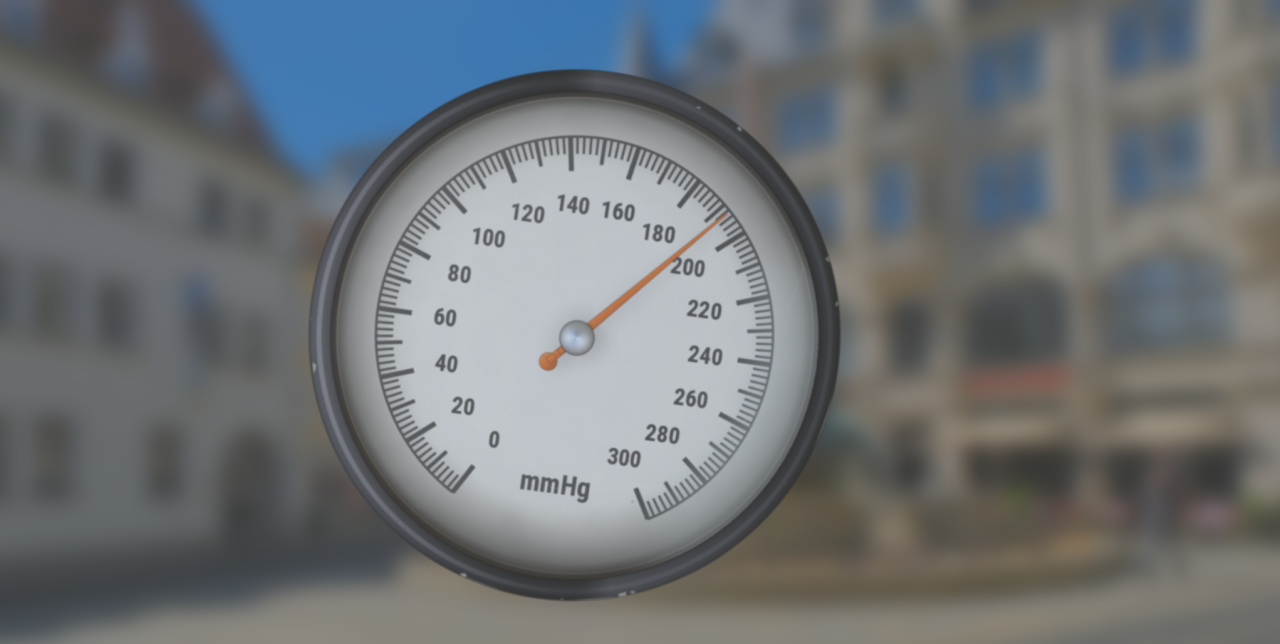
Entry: 192 mmHg
